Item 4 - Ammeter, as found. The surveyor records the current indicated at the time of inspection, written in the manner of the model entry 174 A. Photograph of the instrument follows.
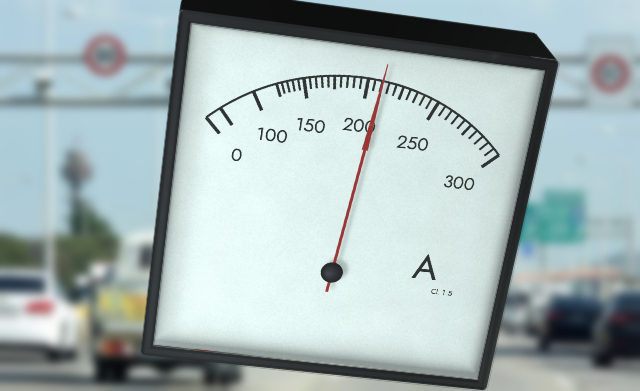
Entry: 210 A
